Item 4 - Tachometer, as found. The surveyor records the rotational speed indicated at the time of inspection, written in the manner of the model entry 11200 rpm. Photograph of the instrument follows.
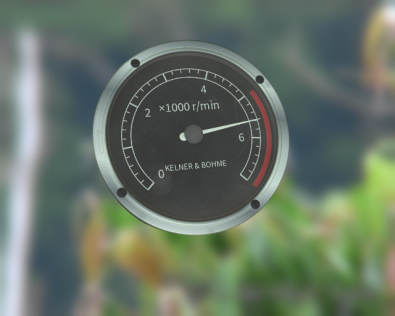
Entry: 5600 rpm
